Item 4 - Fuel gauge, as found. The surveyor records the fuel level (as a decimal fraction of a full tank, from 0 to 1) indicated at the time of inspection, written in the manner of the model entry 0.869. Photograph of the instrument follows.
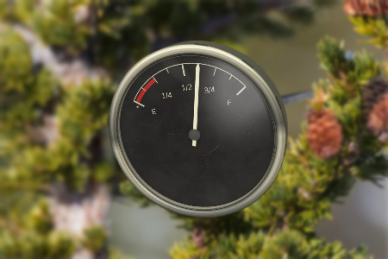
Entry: 0.625
